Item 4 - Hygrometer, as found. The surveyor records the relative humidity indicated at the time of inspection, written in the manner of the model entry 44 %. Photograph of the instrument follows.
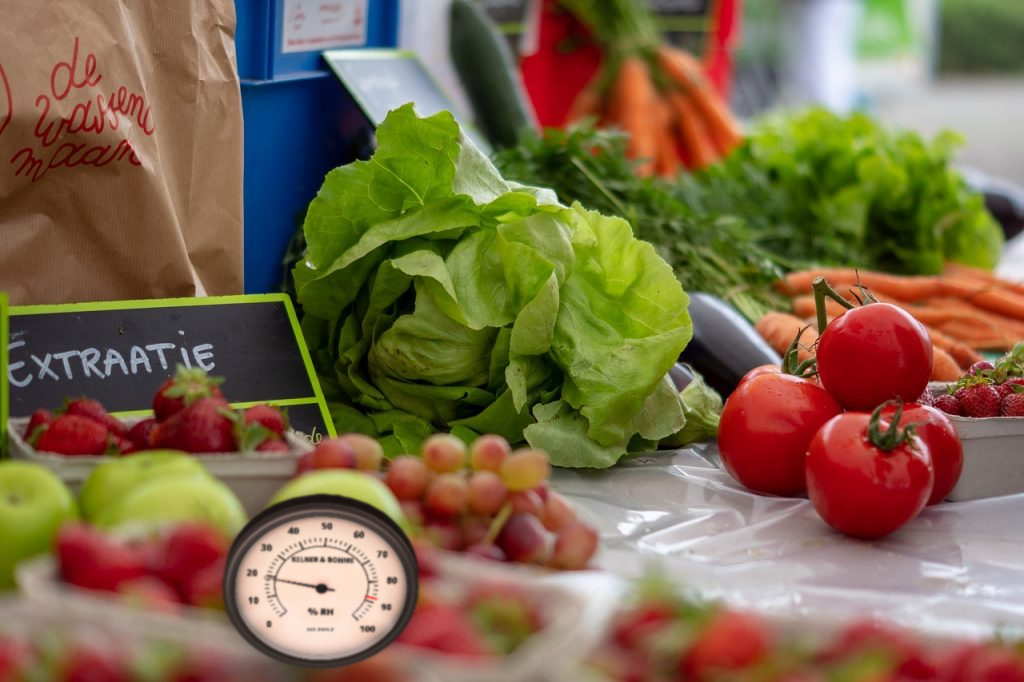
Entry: 20 %
